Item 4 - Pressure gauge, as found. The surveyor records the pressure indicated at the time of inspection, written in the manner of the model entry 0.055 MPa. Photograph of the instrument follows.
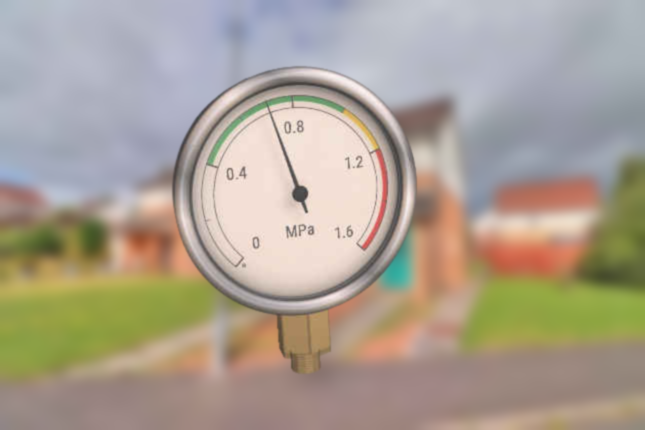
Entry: 0.7 MPa
